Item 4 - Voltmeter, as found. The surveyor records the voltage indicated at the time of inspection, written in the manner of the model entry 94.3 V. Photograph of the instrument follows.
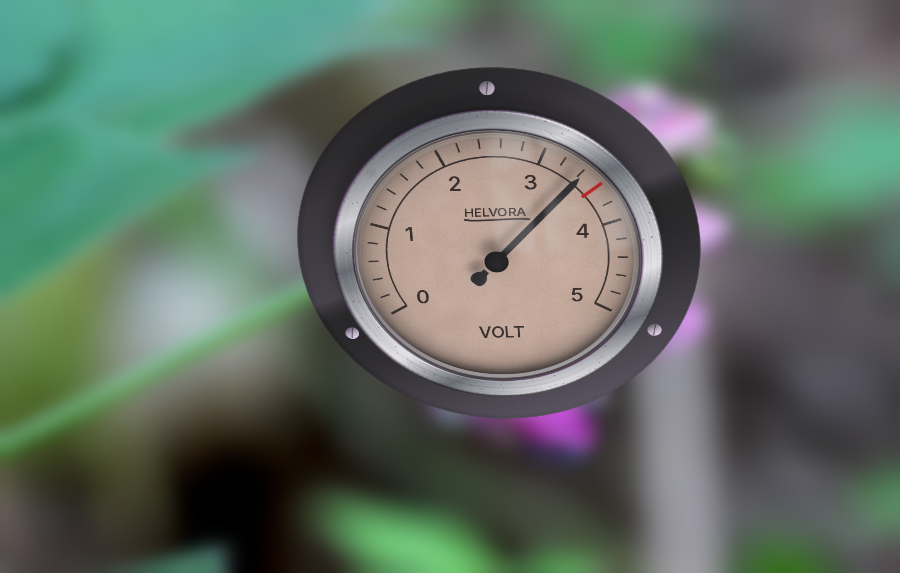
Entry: 3.4 V
